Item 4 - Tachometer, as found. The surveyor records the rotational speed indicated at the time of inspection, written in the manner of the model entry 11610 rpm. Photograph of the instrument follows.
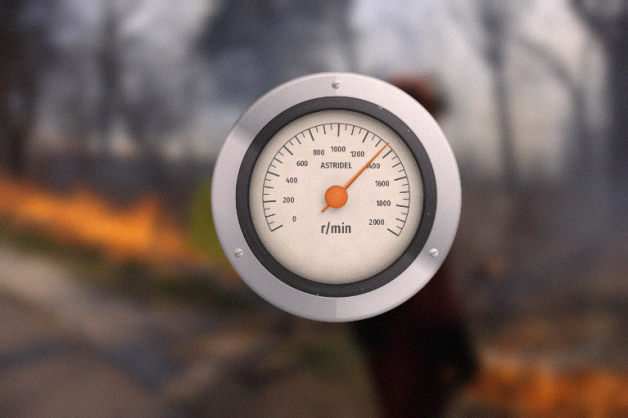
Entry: 1350 rpm
